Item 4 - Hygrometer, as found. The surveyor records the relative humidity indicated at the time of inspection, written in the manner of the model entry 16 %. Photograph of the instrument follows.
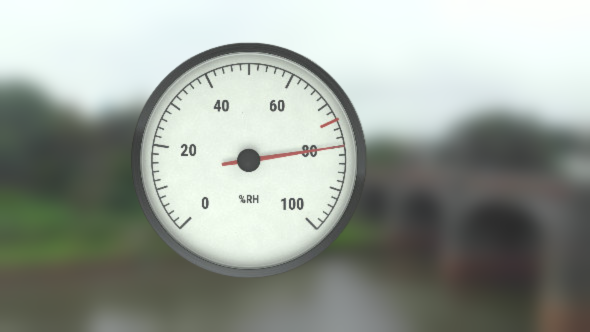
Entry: 80 %
